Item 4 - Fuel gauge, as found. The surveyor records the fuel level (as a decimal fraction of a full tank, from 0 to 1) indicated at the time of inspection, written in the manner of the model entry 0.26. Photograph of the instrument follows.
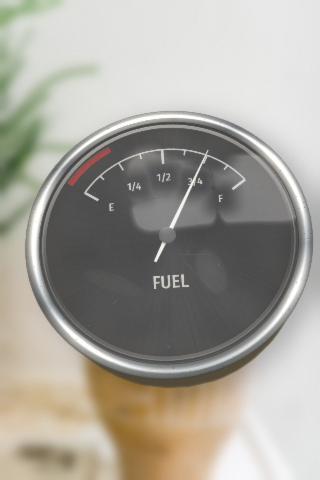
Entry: 0.75
